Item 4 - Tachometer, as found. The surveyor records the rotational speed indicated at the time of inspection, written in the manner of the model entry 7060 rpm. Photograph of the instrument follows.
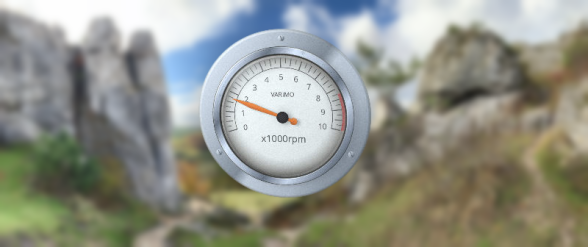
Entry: 1750 rpm
